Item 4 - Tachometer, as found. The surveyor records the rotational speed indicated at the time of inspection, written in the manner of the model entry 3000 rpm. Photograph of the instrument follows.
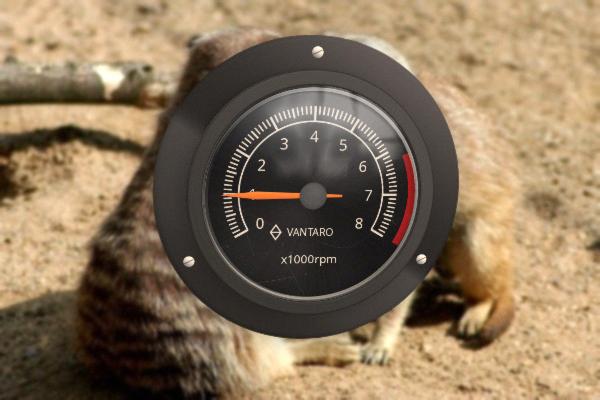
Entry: 1000 rpm
